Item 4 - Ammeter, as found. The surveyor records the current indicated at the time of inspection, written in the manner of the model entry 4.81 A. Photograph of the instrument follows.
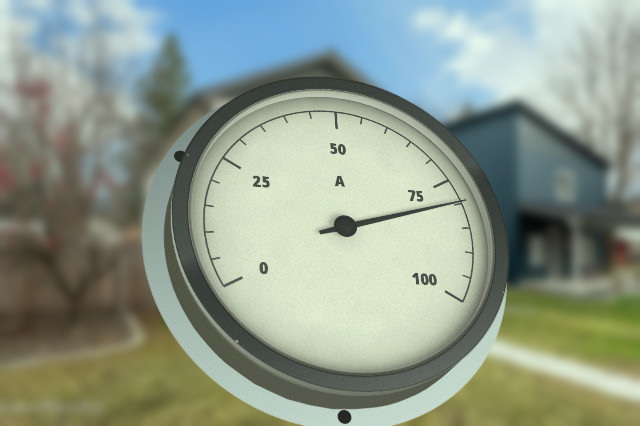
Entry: 80 A
